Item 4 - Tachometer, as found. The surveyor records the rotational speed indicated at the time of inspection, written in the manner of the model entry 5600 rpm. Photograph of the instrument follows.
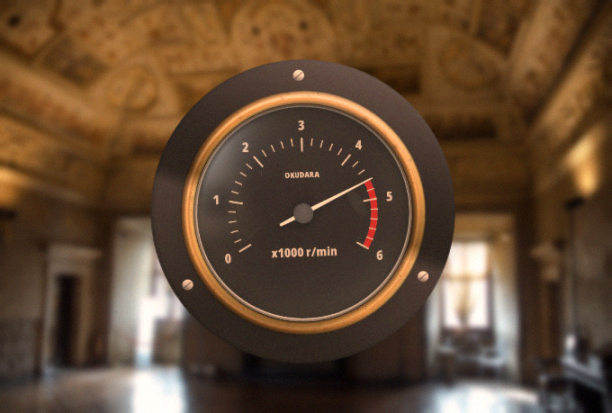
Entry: 4600 rpm
